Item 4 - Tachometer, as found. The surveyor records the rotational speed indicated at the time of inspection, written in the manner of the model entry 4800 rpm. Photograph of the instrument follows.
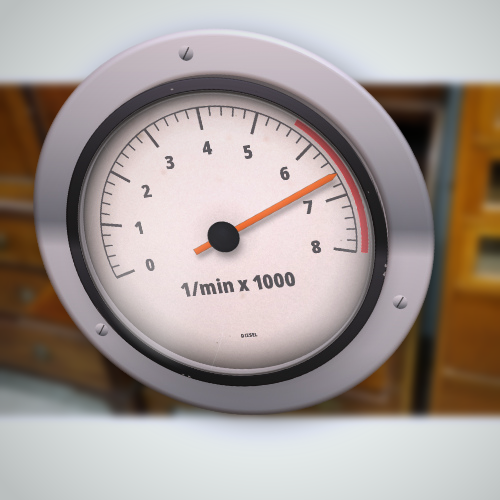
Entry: 6600 rpm
